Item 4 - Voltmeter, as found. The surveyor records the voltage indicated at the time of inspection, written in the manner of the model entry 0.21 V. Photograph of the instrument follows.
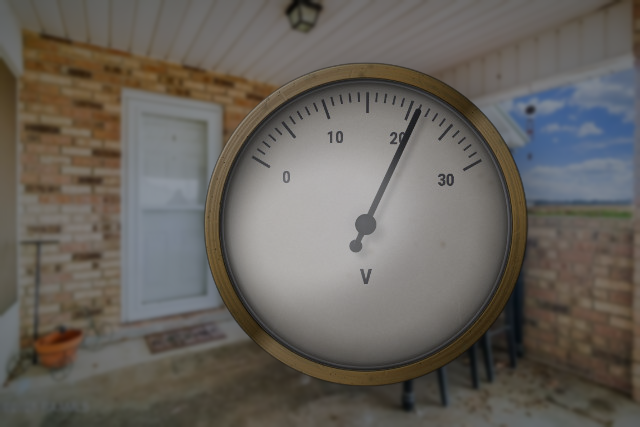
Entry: 21 V
